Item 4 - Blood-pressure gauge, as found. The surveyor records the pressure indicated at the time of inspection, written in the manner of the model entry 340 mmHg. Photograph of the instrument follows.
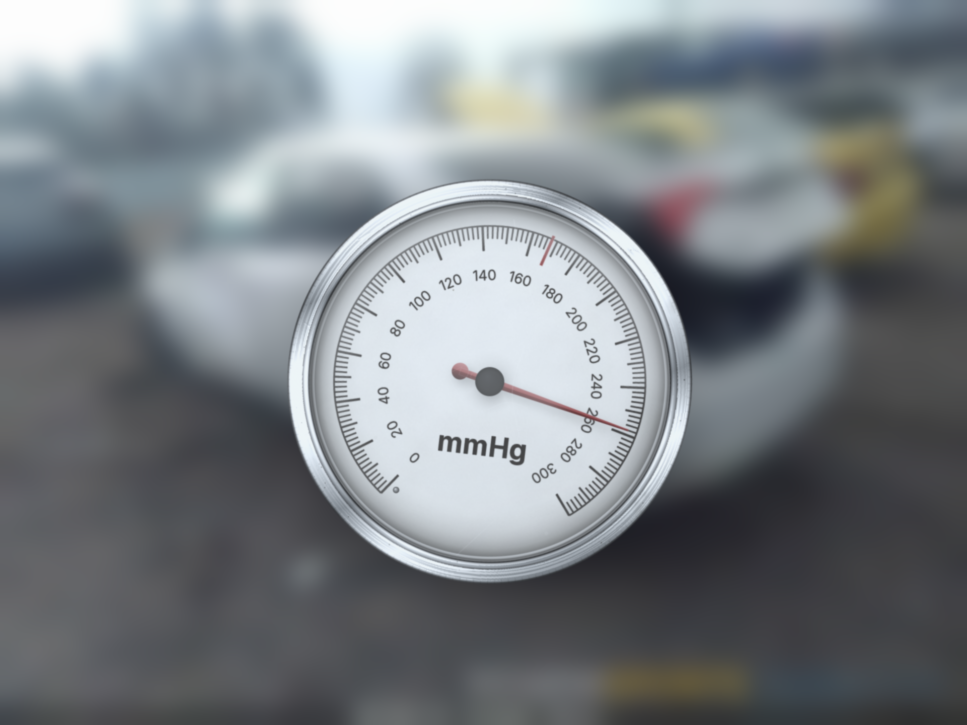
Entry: 258 mmHg
